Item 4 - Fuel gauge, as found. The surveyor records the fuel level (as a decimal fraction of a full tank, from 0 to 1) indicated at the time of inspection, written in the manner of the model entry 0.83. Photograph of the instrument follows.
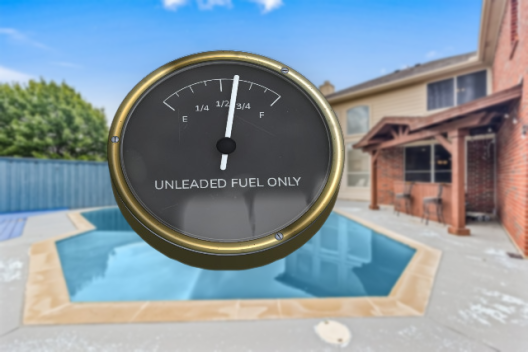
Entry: 0.625
